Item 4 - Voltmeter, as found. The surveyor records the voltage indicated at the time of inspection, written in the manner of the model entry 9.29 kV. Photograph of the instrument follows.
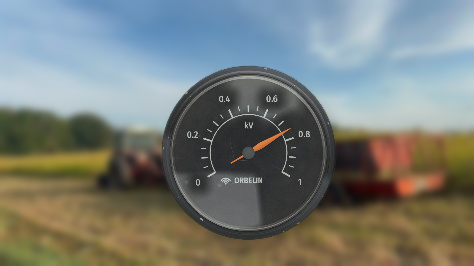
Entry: 0.75 kV
